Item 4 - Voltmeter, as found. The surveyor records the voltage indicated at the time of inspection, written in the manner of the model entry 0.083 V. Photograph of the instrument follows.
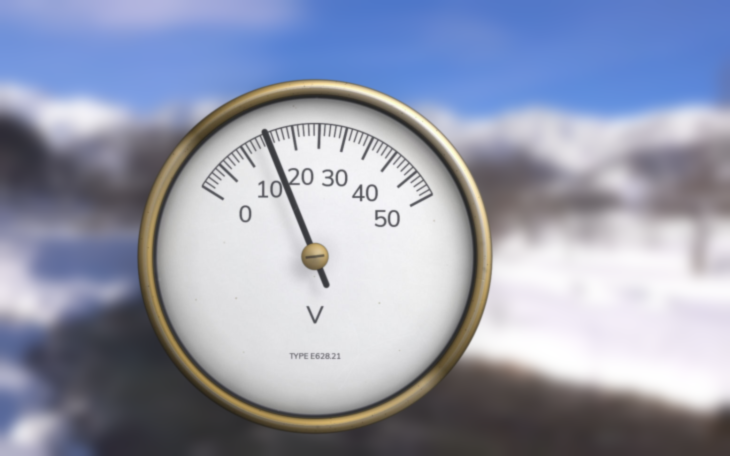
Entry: 15 V
